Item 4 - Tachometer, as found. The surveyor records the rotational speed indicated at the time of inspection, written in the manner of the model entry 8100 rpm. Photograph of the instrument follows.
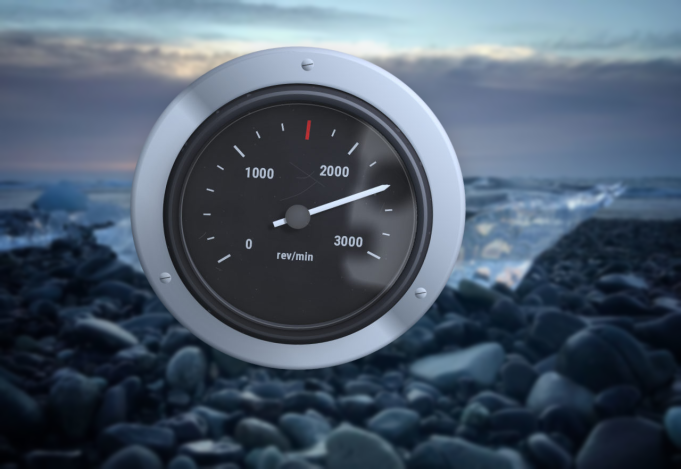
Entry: 2400 rpm
